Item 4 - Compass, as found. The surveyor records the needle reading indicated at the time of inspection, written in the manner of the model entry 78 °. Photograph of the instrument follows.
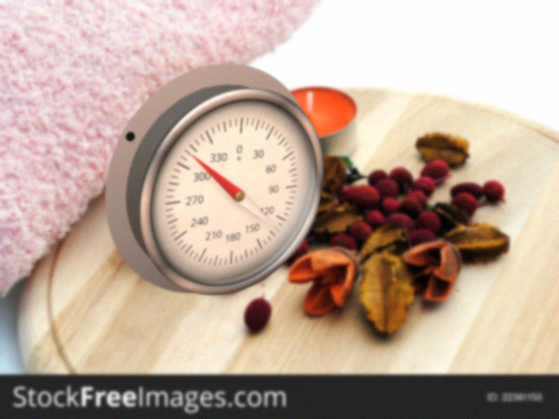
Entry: 310 °
